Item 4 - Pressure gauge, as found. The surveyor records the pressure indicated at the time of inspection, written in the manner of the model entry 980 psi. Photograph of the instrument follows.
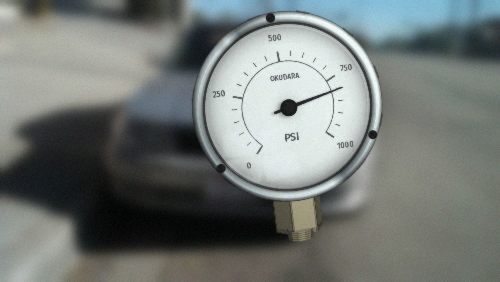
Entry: 800 psi
